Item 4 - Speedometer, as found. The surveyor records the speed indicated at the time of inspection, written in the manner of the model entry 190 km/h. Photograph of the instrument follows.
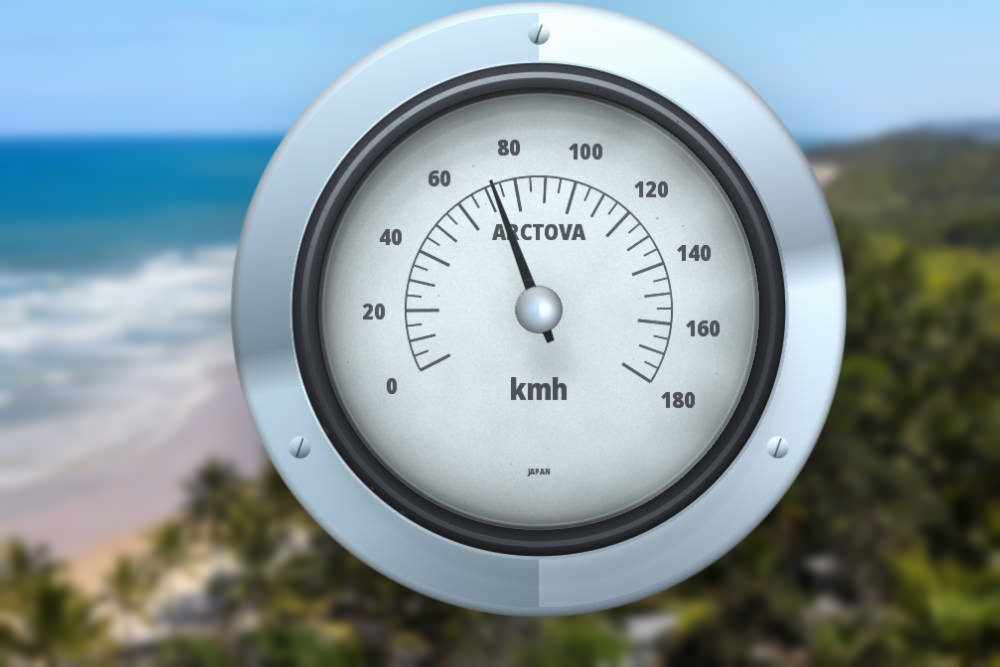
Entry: 72.5 km/h
